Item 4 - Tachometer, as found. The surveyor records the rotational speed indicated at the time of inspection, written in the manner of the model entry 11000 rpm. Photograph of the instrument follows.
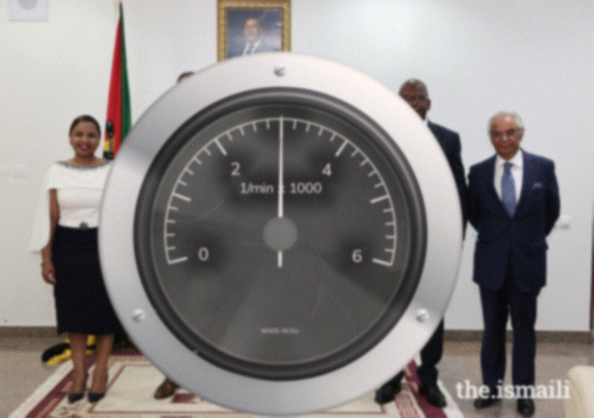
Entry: 3000 rpm
